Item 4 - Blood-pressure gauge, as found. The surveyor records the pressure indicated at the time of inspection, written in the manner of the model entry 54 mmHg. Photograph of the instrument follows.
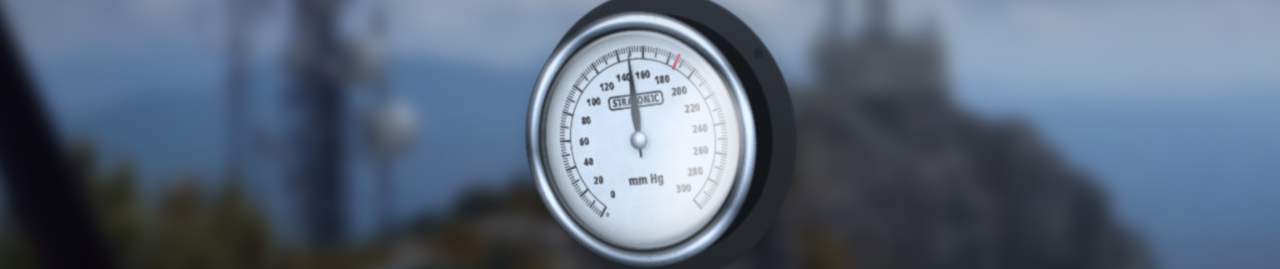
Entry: 150 mmHg
